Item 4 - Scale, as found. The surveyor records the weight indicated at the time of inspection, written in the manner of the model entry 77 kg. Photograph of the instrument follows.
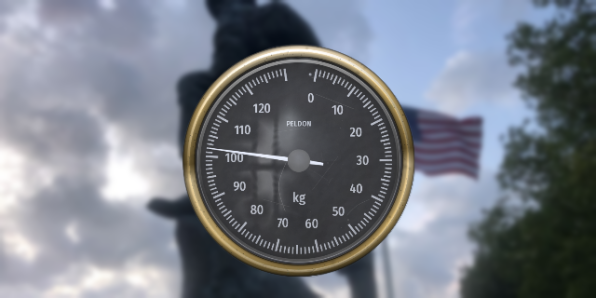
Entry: 102 kg
